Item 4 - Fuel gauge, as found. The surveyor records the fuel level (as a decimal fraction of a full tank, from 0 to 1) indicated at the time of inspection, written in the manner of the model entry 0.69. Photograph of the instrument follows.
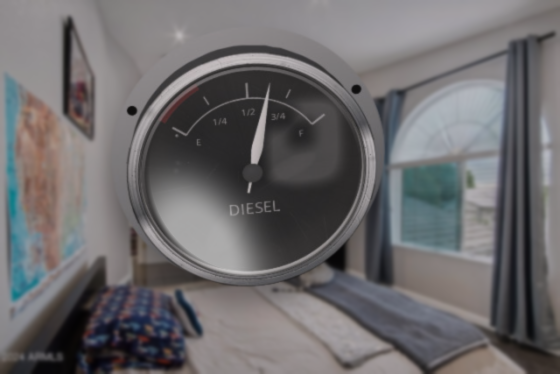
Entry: 0.625
